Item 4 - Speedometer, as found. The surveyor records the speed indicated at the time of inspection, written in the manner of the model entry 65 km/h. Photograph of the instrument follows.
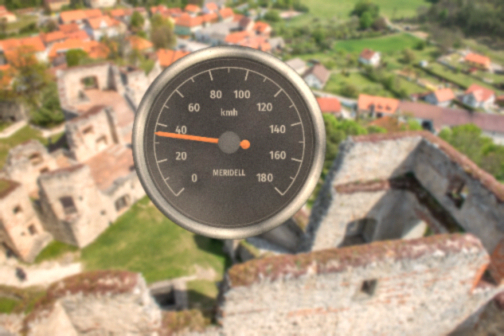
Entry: 35 km/h
